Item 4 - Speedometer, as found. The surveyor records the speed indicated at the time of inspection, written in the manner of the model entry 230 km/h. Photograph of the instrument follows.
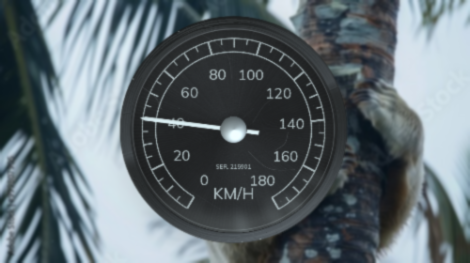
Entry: 40 km/h
